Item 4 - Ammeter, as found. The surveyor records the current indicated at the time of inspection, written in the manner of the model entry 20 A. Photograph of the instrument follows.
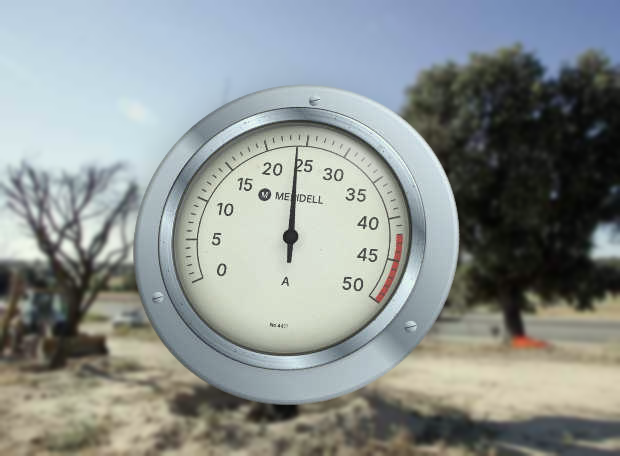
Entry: 24 A
